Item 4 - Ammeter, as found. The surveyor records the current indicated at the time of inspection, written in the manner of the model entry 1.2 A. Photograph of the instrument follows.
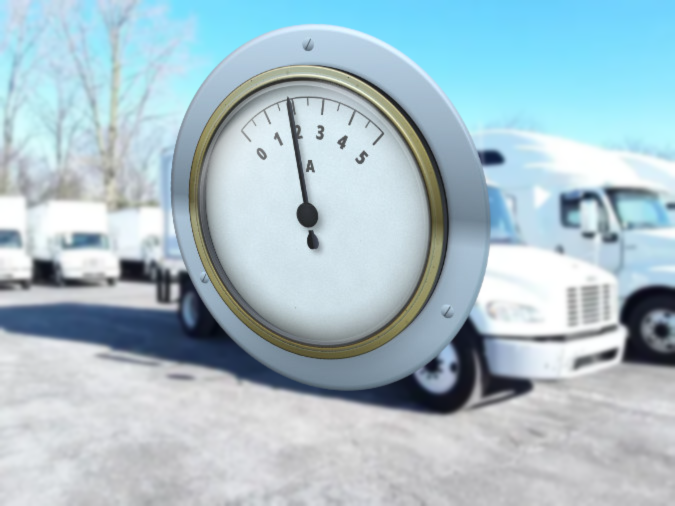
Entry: 2 A
